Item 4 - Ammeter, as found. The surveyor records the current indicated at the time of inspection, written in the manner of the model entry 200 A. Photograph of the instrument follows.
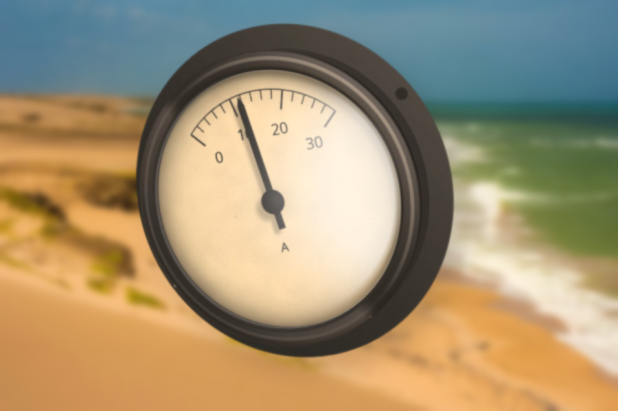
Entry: 12 A
